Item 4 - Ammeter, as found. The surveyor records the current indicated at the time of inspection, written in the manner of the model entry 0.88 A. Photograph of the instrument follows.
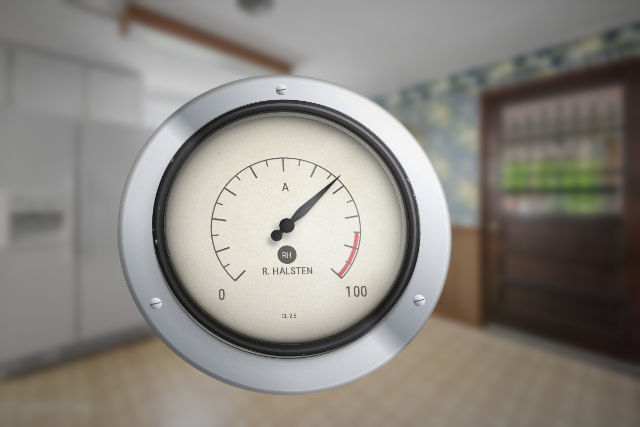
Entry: 67.5 A
